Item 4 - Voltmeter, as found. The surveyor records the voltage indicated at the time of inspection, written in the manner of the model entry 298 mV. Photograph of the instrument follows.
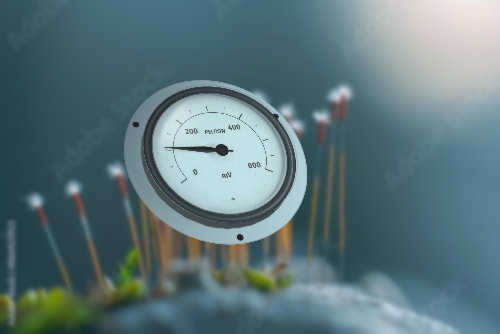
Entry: 100 mV
